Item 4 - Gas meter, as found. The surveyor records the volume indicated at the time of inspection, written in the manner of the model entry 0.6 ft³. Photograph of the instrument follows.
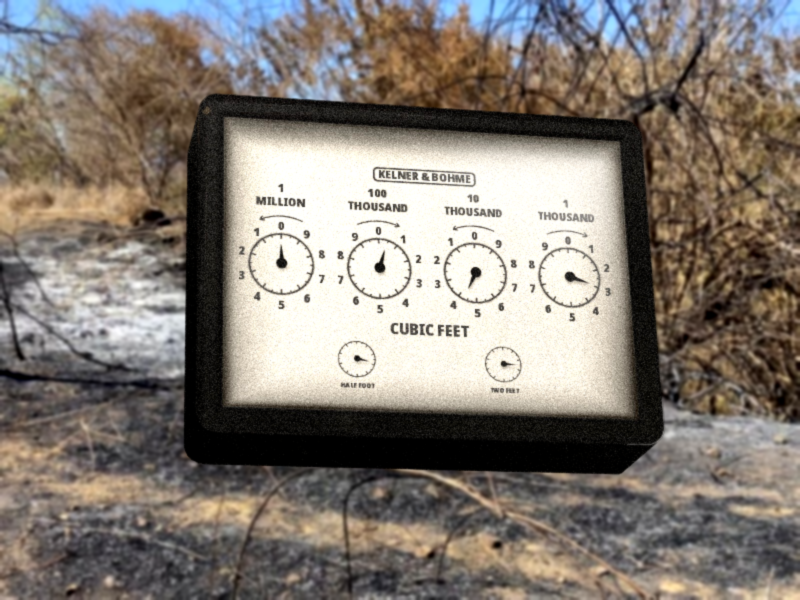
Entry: 4300 ft³
